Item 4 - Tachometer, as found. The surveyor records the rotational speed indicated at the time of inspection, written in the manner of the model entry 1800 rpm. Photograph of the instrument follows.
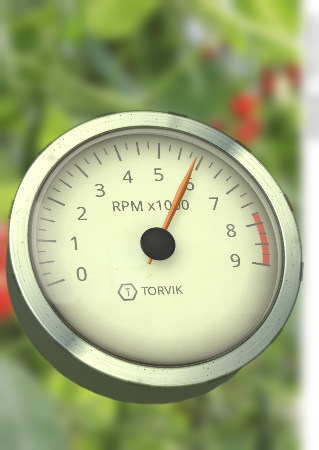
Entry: 5875 rpm
